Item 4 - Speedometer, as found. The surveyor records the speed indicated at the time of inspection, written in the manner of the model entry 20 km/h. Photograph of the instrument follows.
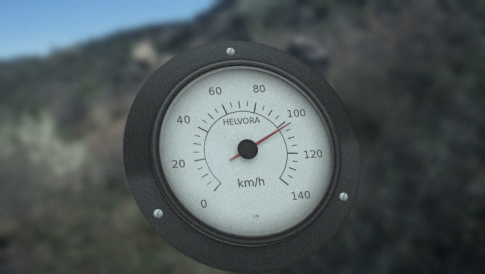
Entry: 102.5 km/h
